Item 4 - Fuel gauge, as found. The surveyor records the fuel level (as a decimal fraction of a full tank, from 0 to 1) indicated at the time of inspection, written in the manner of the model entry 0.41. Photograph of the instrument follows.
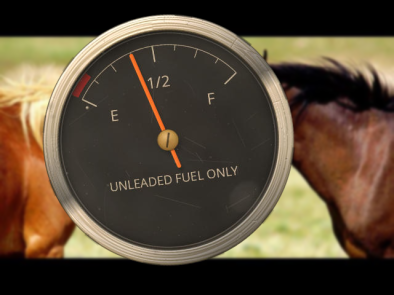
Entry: 0.375
